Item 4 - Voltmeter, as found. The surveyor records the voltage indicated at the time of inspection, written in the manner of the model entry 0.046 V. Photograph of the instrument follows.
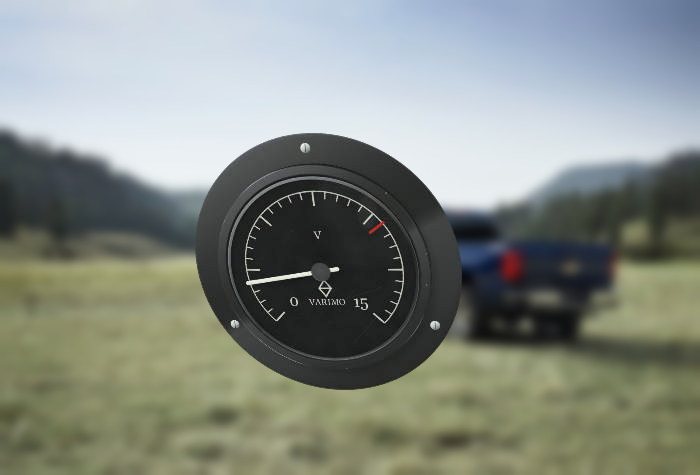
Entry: 2 V
